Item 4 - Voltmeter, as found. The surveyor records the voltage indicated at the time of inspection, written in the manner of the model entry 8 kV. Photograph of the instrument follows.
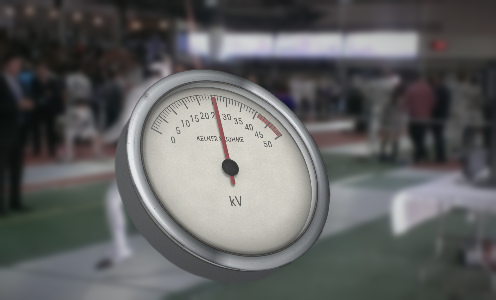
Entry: 25 kV
